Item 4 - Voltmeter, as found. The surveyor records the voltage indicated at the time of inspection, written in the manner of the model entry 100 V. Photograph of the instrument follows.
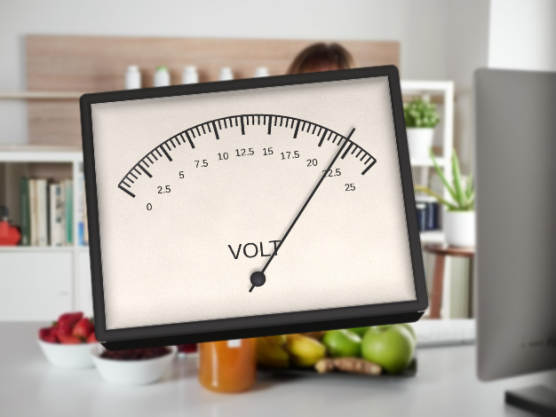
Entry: 22 V
